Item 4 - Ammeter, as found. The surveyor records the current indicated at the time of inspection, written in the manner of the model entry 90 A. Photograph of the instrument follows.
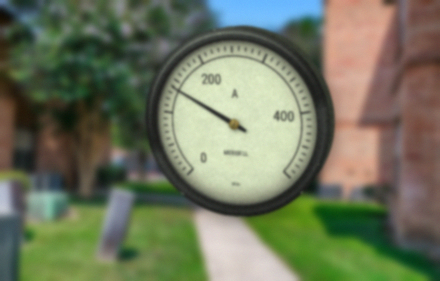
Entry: 140 A
